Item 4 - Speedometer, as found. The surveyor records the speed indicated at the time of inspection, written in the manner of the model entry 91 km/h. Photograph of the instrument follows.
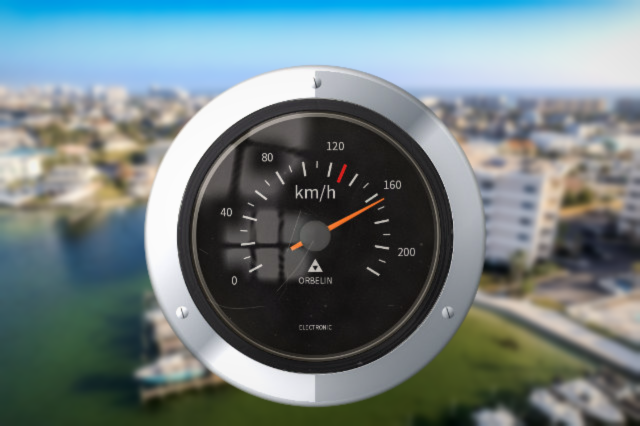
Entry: 165 km/h
